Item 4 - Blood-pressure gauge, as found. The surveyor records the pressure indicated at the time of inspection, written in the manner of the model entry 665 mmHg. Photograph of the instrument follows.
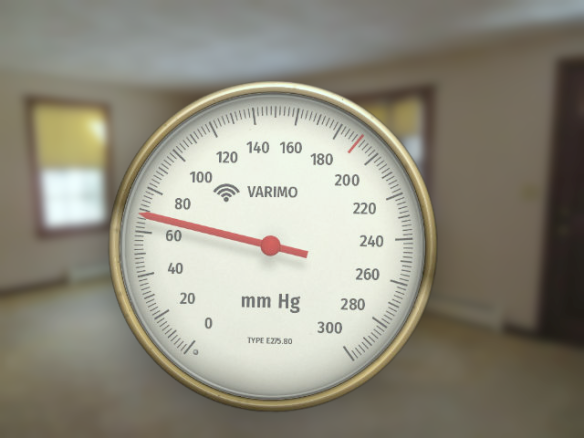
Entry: 68 mmHg
